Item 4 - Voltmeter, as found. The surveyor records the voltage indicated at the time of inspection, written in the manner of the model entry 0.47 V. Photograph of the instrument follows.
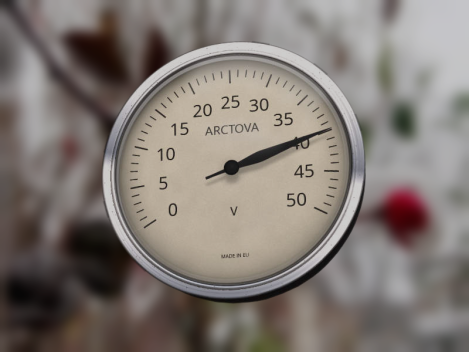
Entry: 40 V
